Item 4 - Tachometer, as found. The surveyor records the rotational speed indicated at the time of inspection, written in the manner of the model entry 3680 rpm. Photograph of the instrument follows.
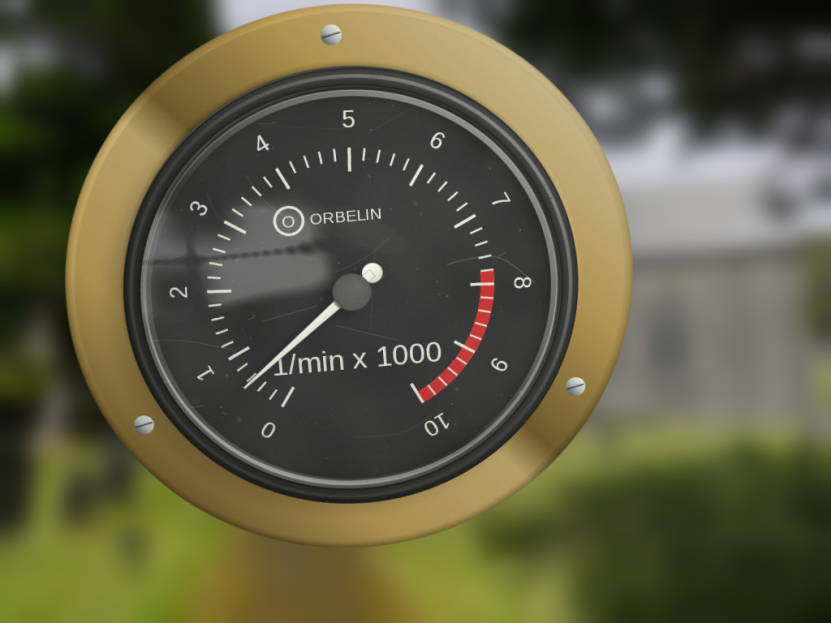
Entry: 600 rpm
